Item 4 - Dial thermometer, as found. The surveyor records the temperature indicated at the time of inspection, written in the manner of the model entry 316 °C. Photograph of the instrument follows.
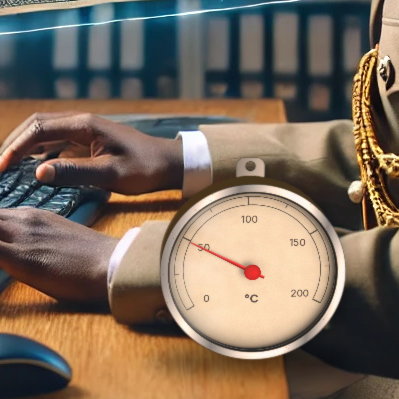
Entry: 50 °C
